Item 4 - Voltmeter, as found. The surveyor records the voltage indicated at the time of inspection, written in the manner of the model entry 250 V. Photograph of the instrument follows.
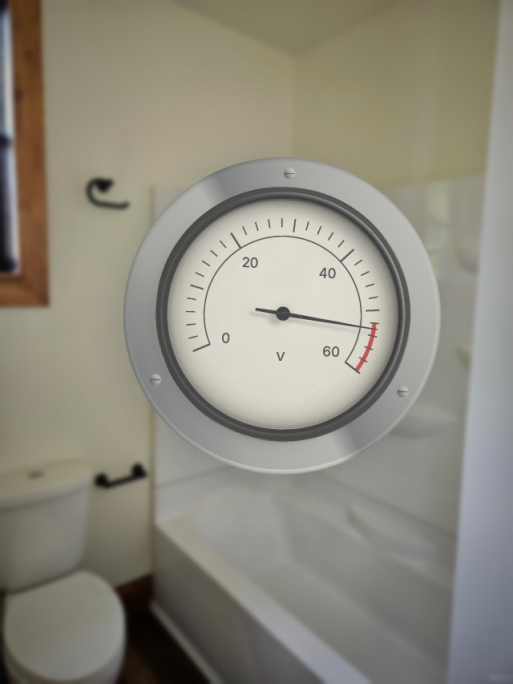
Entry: 53 V
